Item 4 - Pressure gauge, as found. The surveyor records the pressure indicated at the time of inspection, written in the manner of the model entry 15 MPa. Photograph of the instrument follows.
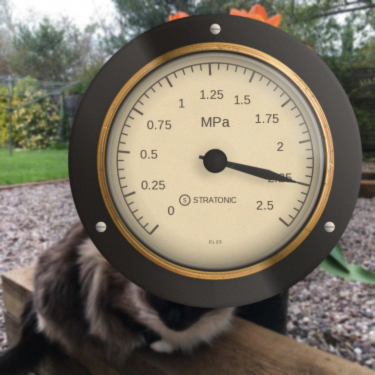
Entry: 2.25 MPa
